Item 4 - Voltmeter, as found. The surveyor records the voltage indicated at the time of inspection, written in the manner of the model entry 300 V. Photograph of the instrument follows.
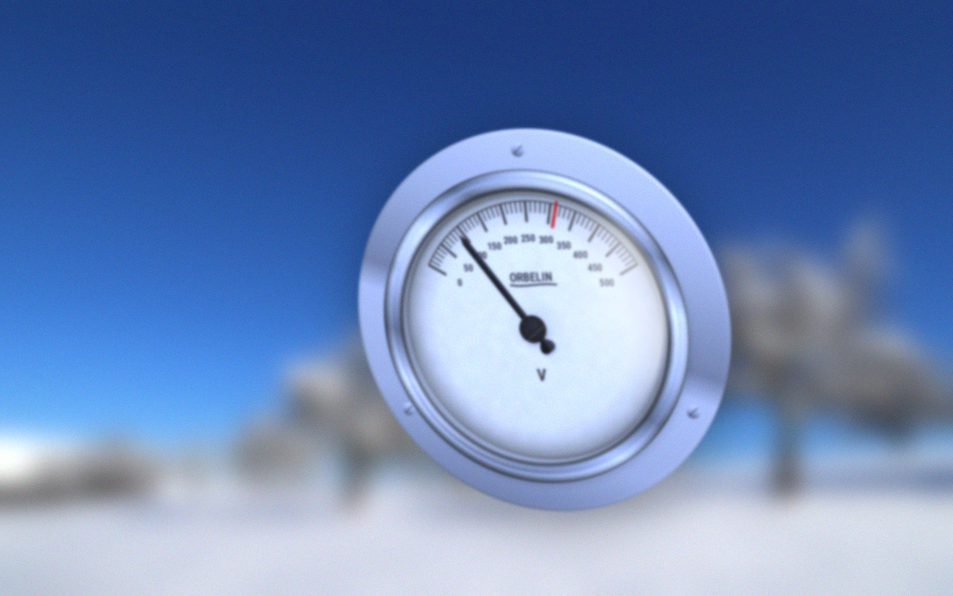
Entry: 100 V
